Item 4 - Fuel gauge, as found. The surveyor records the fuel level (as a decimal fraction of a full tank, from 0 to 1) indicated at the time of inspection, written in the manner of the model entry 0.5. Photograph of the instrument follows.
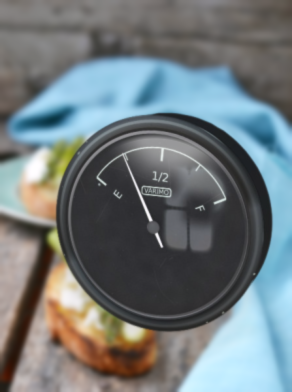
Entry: 0.25
